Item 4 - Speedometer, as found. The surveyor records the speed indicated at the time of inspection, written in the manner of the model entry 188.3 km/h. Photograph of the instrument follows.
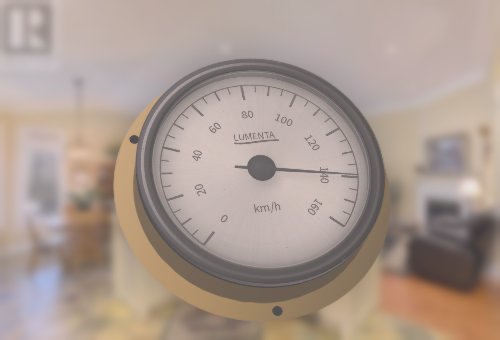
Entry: 140 km/h
